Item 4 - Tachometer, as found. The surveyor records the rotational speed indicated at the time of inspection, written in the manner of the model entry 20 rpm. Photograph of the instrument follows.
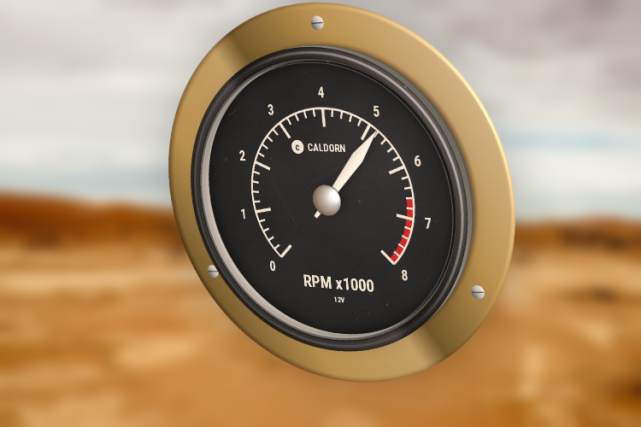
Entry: 5200 rpm
